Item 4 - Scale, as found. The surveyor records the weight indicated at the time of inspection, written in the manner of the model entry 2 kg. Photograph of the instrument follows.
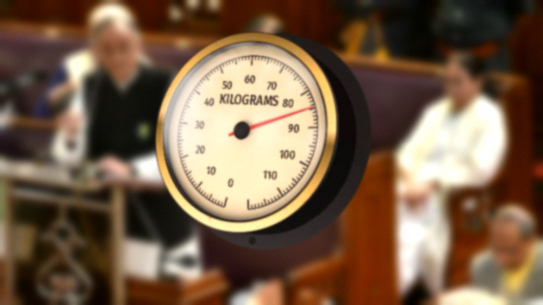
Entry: 85 kg
